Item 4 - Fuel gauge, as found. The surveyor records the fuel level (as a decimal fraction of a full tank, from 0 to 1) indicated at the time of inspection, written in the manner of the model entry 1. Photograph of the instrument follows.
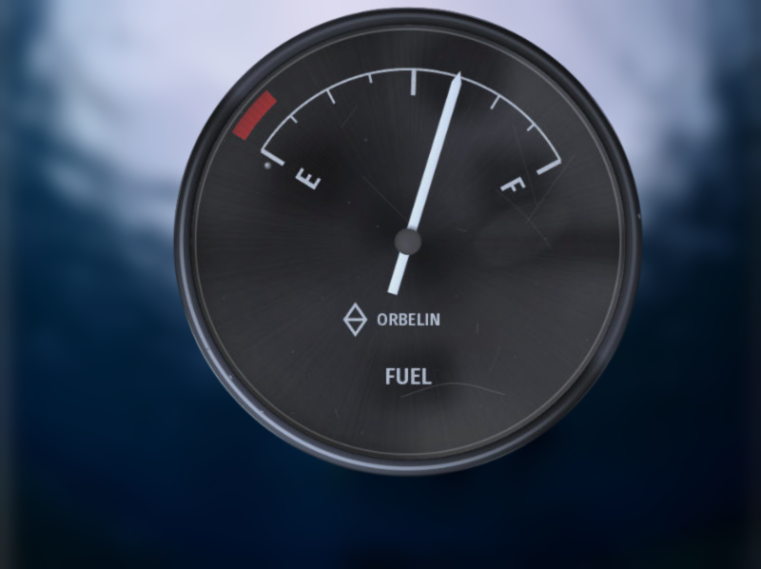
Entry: 0.625
